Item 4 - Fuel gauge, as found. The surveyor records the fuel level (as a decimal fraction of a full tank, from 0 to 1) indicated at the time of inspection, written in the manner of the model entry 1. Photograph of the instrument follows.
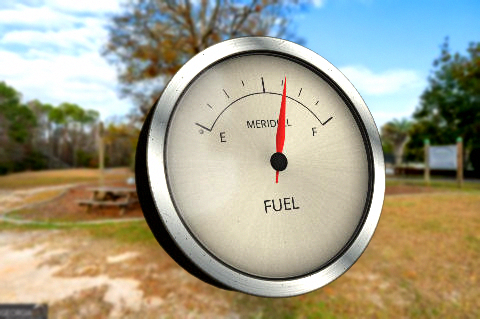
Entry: 0.625
